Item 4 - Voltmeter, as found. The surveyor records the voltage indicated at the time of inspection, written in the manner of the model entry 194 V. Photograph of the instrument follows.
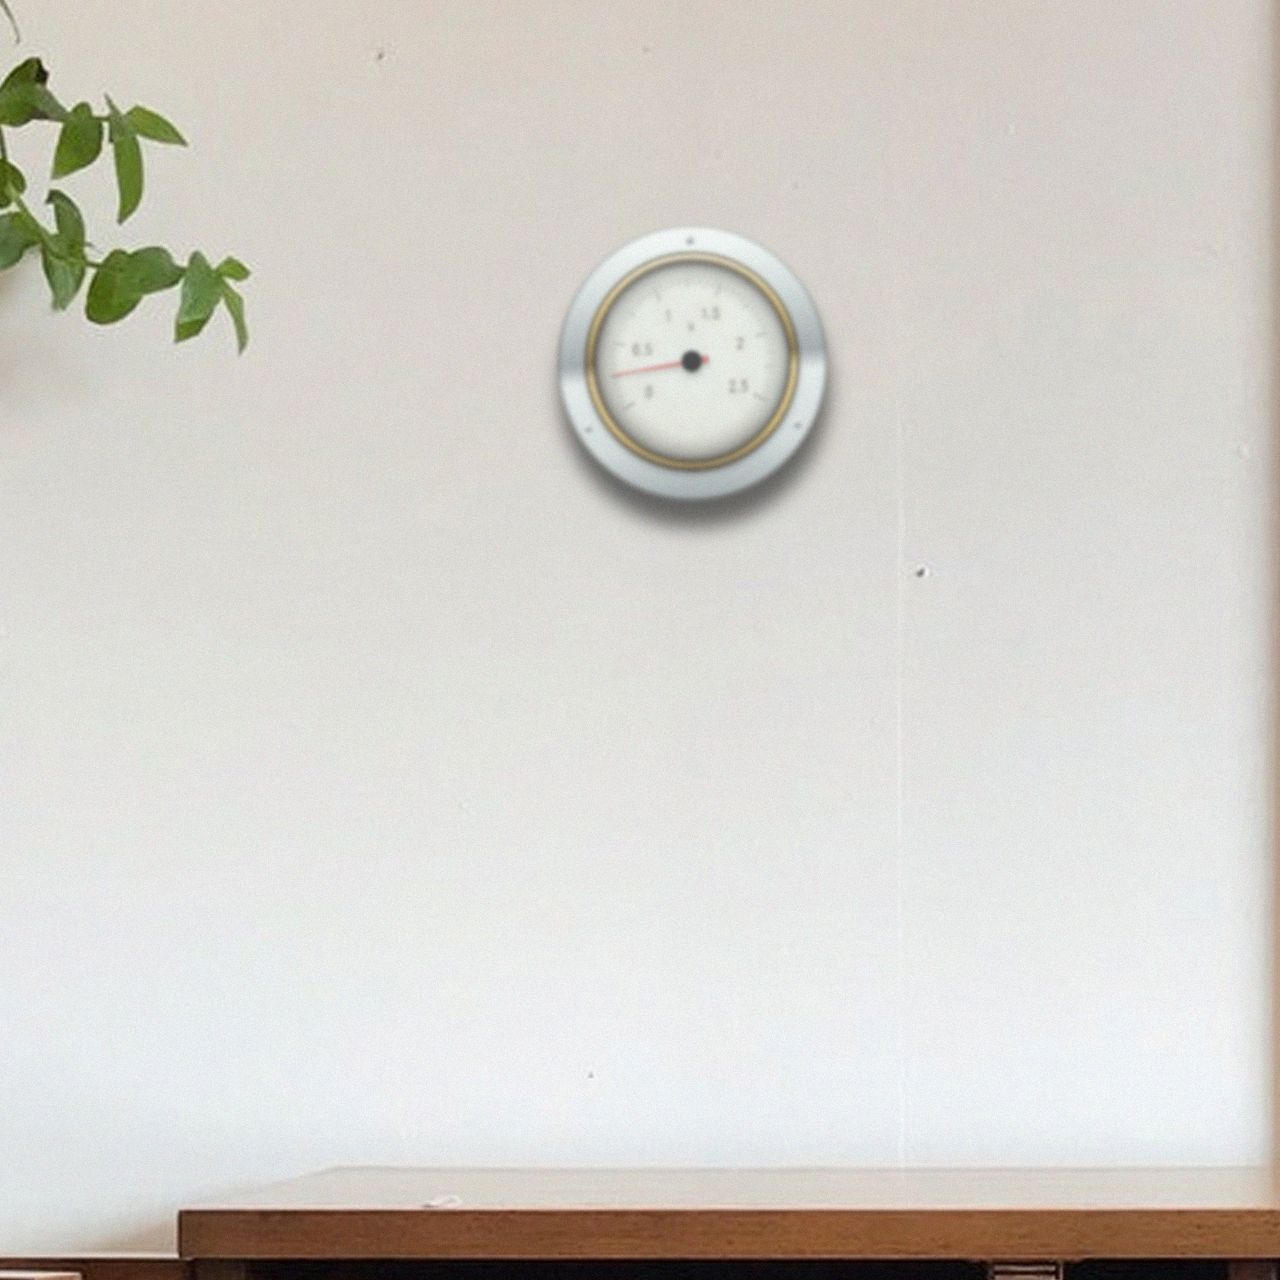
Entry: 0.25 V
